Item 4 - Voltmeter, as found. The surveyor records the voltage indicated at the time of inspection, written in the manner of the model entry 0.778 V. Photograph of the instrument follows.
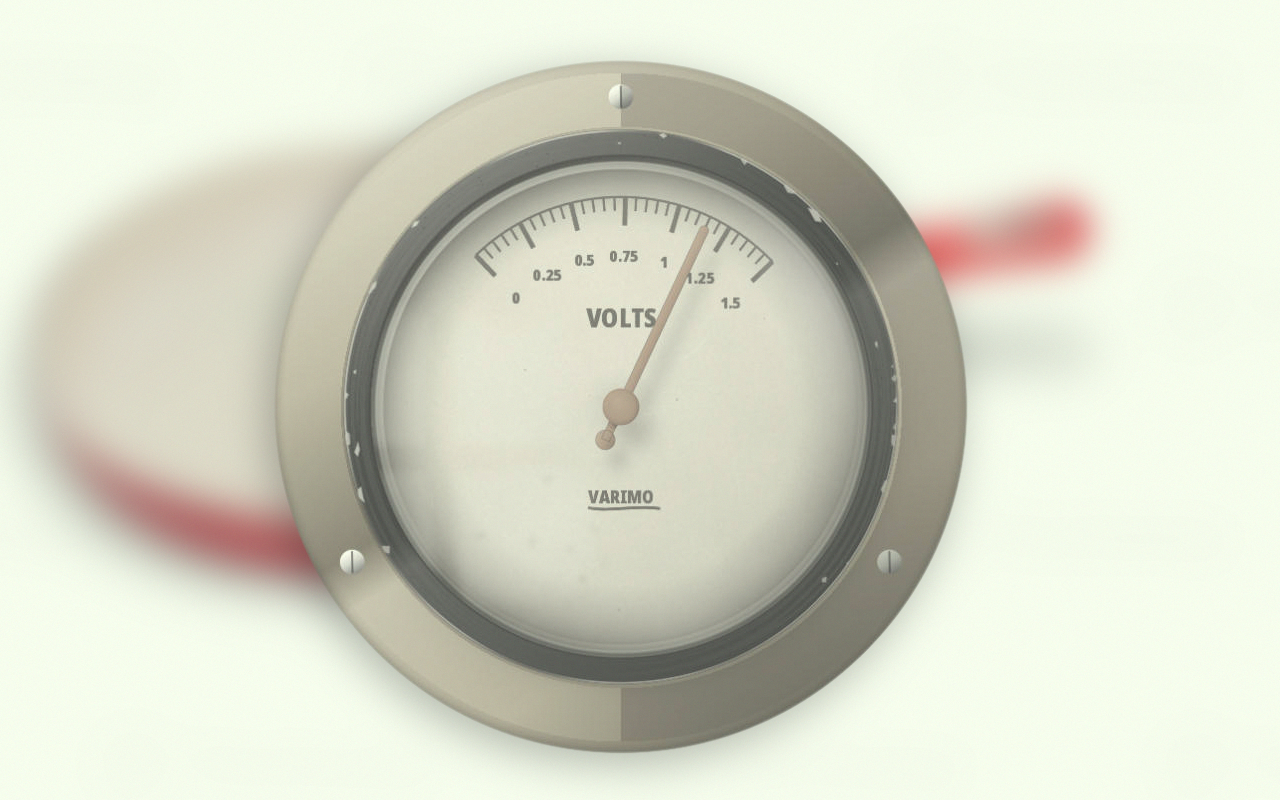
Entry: 1.15 V
